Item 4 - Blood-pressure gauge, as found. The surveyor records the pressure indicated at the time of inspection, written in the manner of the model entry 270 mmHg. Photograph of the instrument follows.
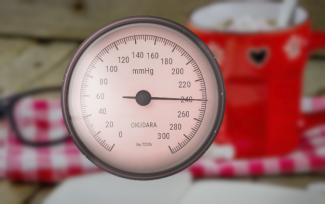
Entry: 240 mmHg
